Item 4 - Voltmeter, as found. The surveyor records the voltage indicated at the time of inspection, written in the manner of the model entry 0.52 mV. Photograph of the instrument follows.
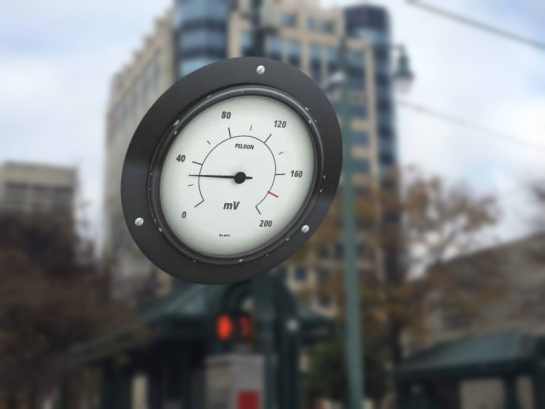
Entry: 30 mV
